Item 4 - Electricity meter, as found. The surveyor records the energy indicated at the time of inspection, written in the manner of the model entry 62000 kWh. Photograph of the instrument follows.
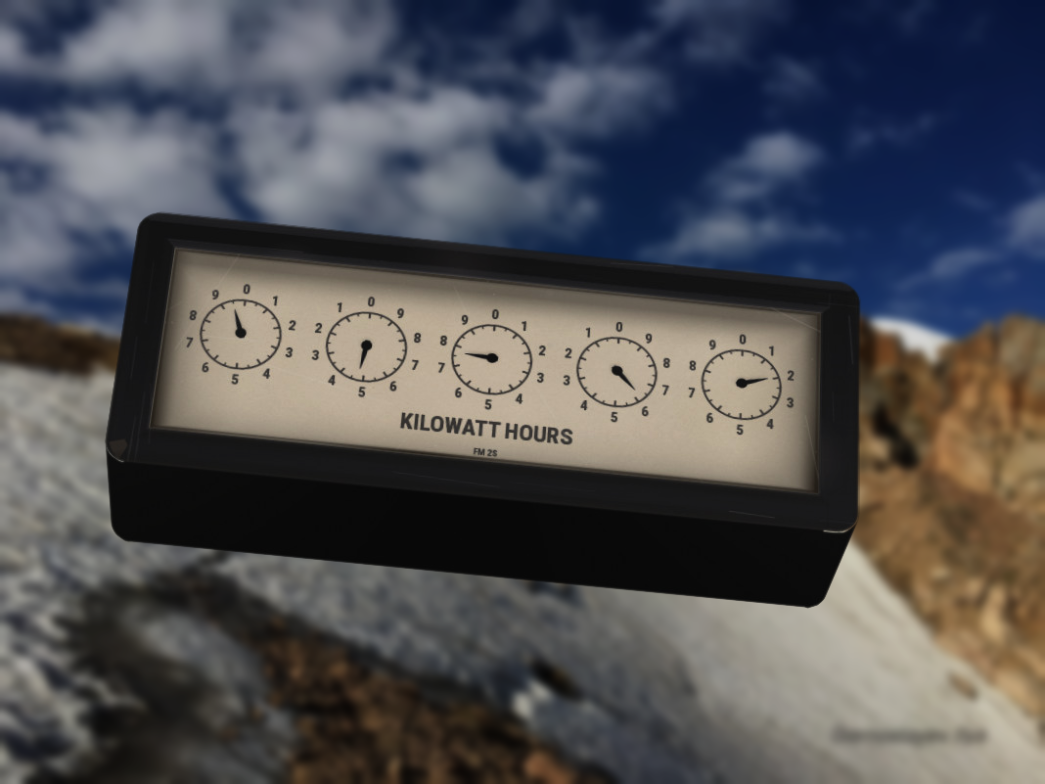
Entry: 94762 kWh
